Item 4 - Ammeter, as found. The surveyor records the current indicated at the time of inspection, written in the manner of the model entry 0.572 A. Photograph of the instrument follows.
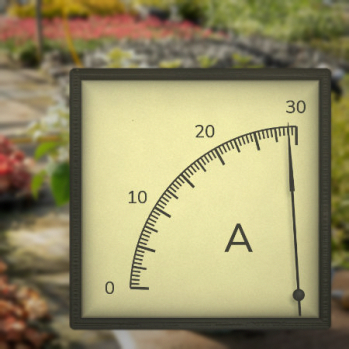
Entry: 29 A
